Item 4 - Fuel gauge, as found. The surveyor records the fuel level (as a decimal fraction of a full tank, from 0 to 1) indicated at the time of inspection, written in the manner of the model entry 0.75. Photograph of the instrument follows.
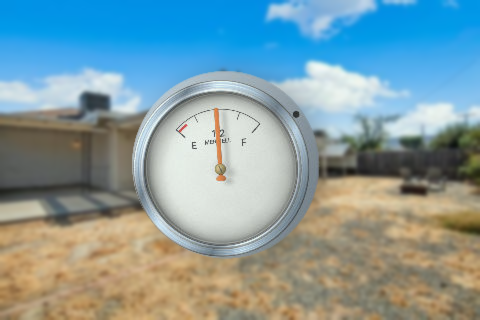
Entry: 0.5
